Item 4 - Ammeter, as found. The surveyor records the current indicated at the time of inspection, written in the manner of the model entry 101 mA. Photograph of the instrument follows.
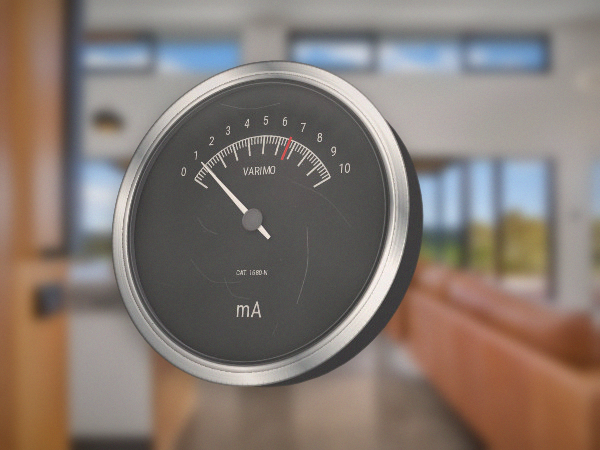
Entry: 1 mA
